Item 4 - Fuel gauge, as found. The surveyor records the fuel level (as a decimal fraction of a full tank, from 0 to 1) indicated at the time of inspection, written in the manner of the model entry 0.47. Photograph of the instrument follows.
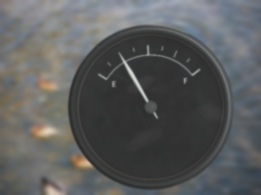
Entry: 0.25
